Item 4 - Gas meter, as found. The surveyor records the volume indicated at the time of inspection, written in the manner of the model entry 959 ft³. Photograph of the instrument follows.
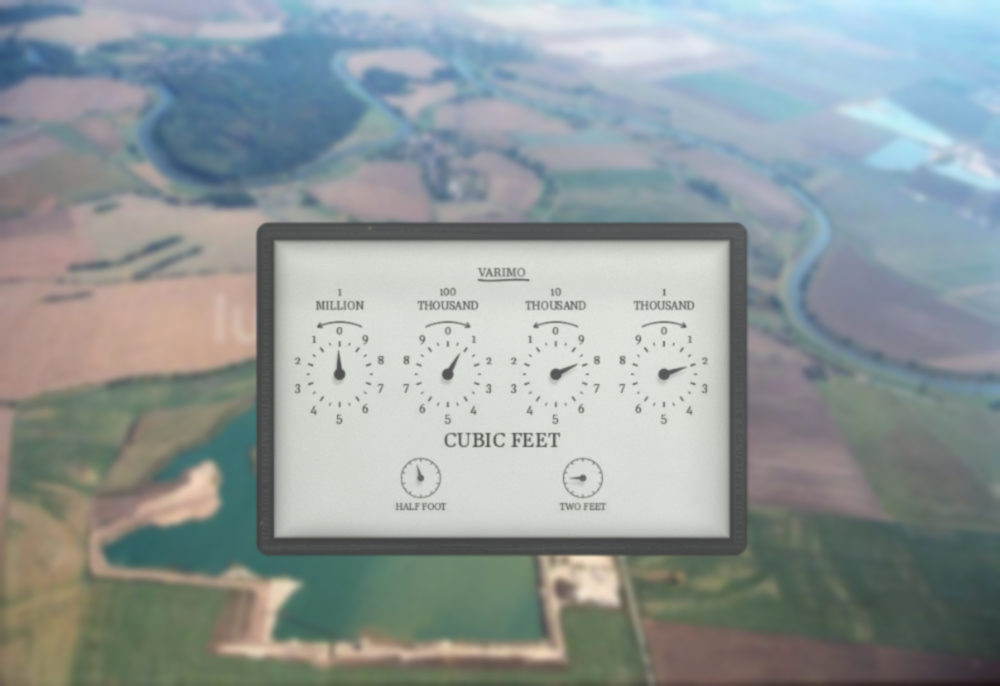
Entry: 8200 ft³
